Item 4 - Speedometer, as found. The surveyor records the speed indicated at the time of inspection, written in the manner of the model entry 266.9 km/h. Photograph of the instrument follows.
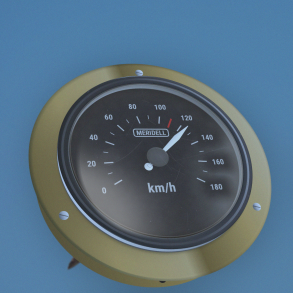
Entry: 125 km/h
